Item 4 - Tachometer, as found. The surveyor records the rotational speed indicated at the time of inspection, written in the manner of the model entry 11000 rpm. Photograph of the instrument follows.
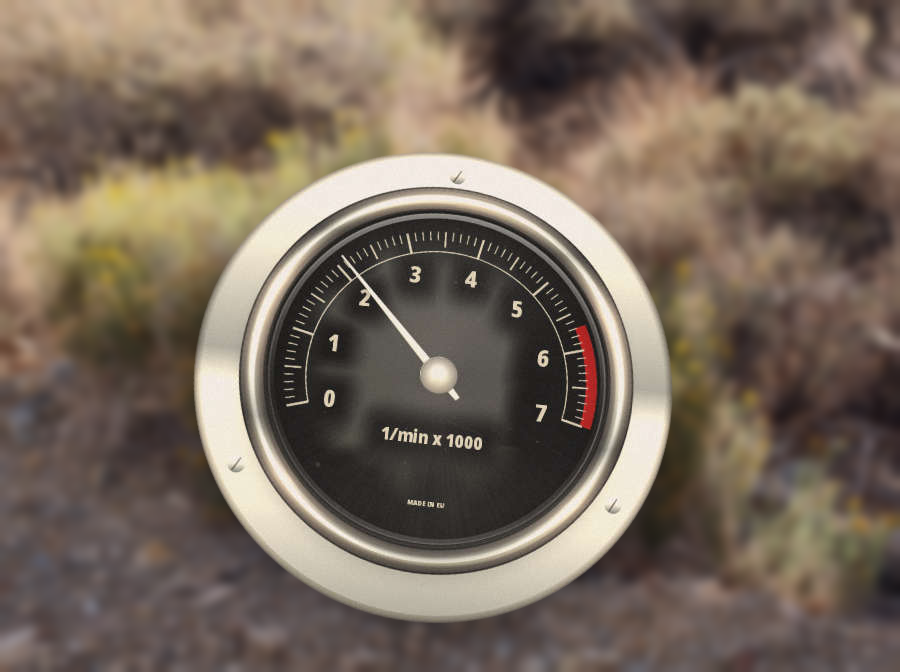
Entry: 2100 rpm
